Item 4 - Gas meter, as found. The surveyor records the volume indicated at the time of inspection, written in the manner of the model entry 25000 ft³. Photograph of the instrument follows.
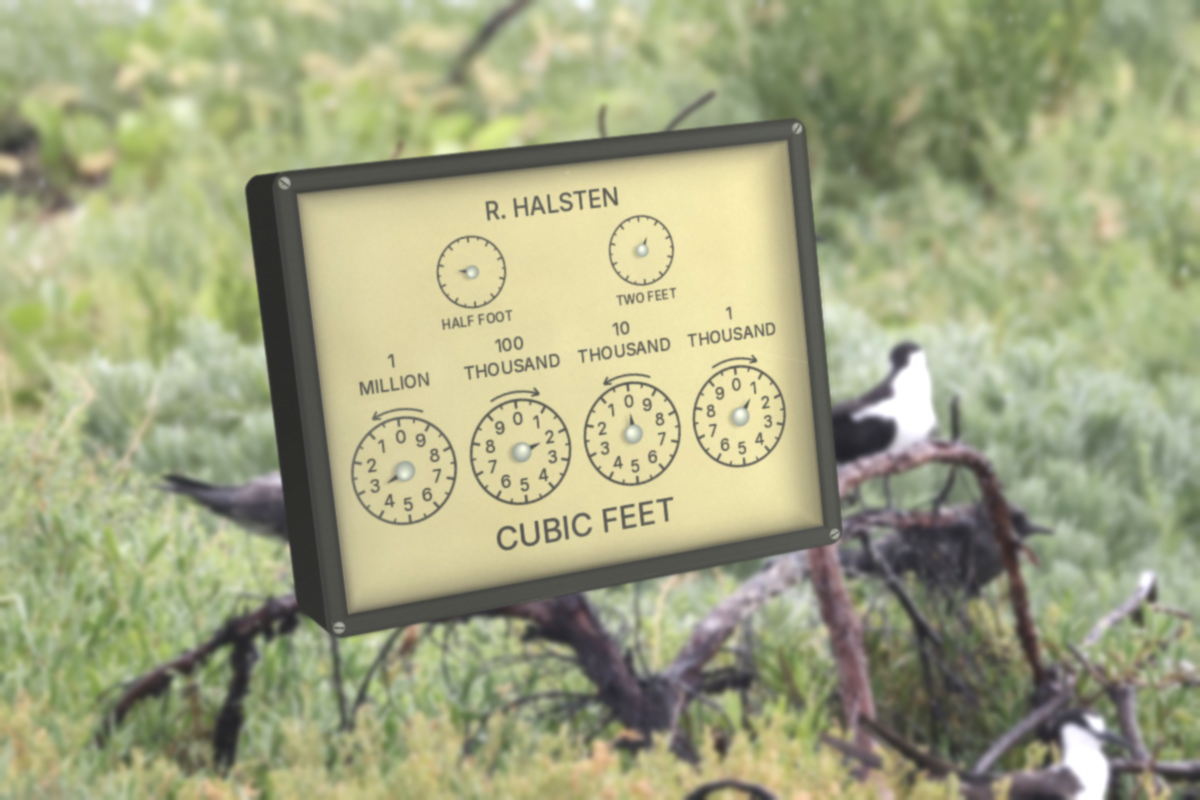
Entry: 320100 ft³
